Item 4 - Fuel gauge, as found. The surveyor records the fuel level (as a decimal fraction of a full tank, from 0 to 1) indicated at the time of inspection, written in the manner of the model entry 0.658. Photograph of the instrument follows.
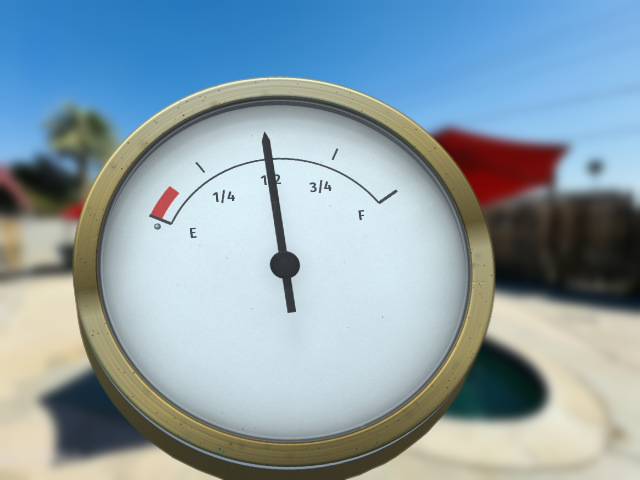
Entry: 0.5
